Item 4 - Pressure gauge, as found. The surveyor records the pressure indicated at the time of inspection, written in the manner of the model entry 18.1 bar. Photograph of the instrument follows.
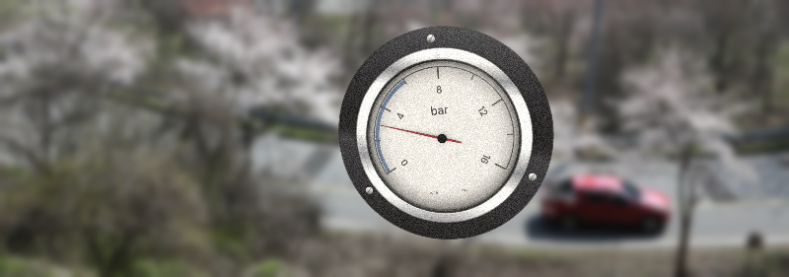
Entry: 3 bar
